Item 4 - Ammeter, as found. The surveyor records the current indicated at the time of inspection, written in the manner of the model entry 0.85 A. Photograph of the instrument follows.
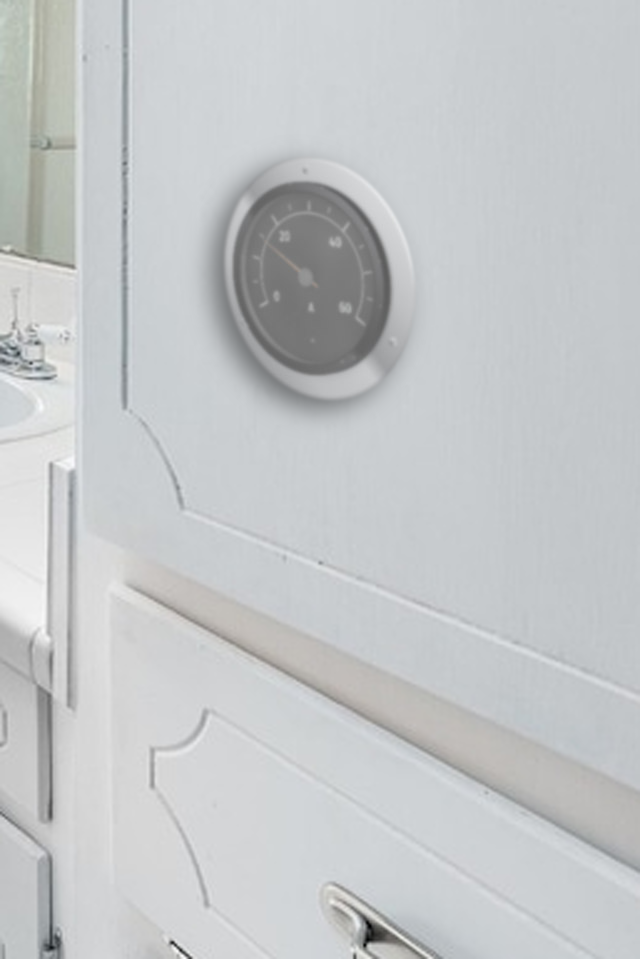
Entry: 15 A
